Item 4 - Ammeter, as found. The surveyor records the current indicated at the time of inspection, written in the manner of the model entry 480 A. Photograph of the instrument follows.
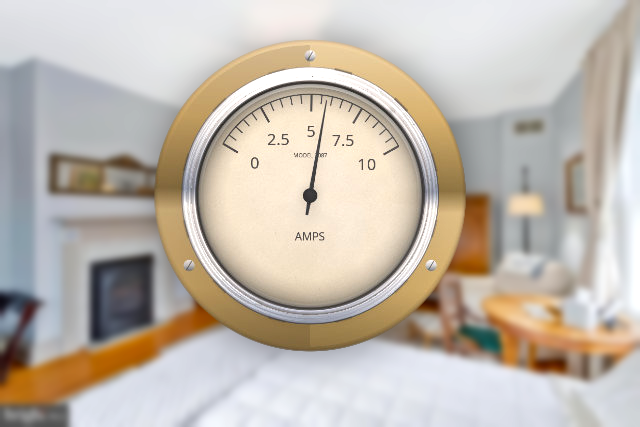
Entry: 5.75 A
